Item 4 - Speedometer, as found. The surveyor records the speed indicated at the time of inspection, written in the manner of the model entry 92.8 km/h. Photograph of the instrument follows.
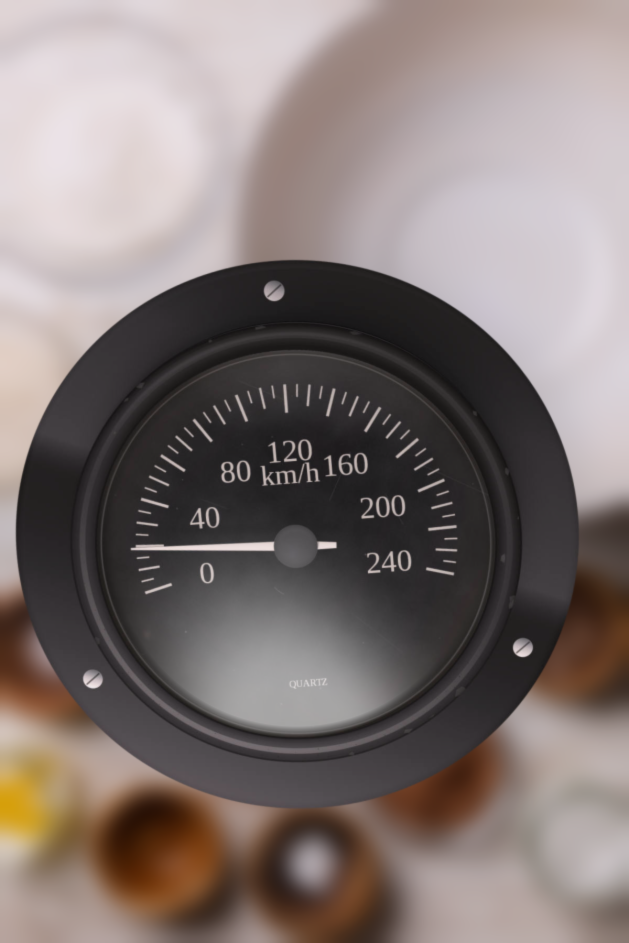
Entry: 20 km/h
